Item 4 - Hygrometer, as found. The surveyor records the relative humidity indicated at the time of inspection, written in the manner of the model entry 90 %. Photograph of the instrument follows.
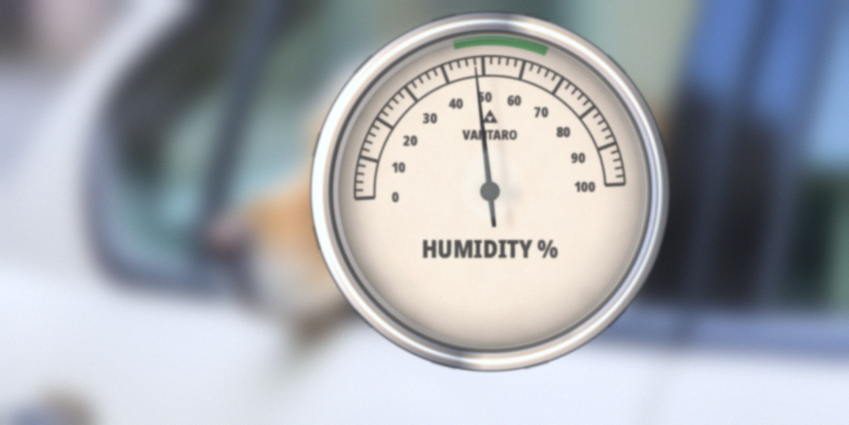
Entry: 48 %
